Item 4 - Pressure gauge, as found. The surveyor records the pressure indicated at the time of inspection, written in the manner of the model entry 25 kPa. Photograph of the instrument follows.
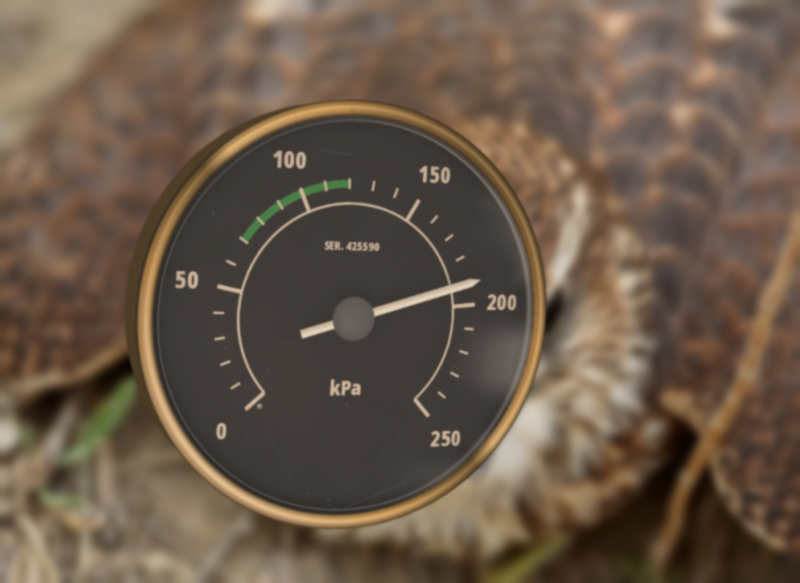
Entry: 190 kPa
